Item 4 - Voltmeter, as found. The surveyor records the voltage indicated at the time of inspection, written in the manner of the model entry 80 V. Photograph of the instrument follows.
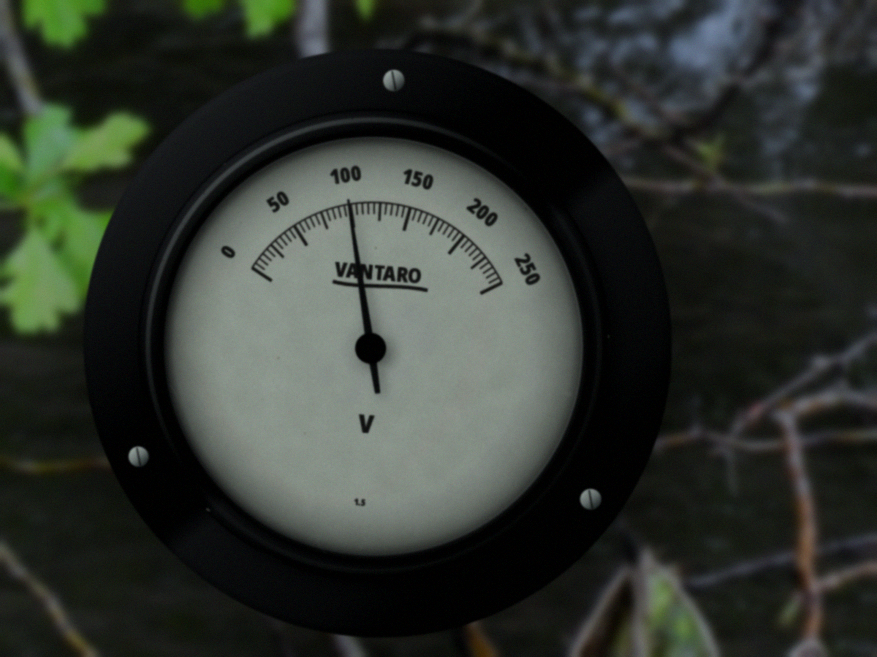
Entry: 100 V
